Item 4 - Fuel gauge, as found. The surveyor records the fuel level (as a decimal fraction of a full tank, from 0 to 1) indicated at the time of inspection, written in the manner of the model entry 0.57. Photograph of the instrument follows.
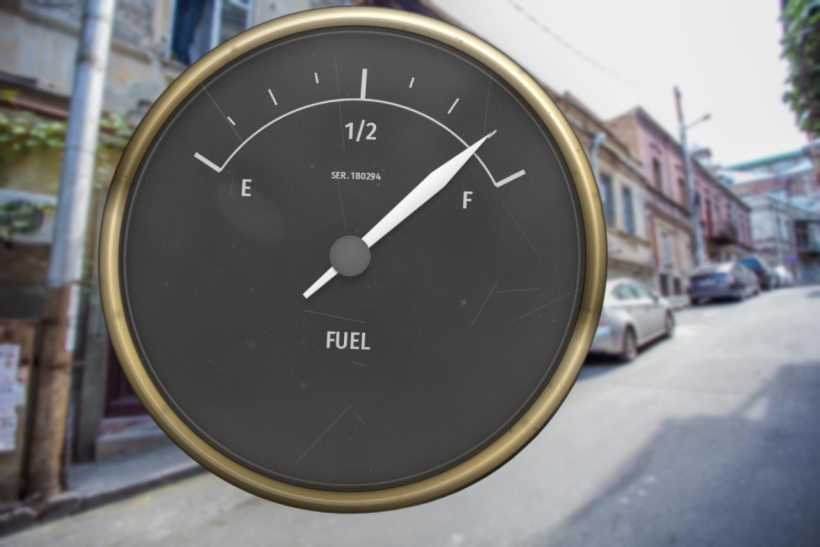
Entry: 0.875
